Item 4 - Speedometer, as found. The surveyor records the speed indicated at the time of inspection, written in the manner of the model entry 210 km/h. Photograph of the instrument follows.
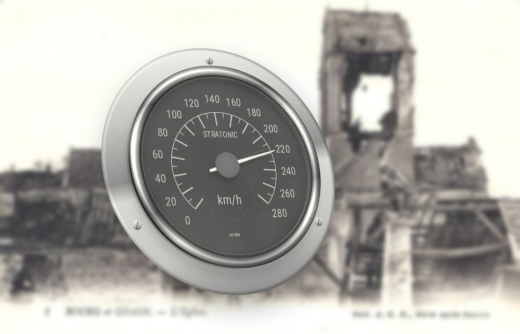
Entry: 220 km/h
